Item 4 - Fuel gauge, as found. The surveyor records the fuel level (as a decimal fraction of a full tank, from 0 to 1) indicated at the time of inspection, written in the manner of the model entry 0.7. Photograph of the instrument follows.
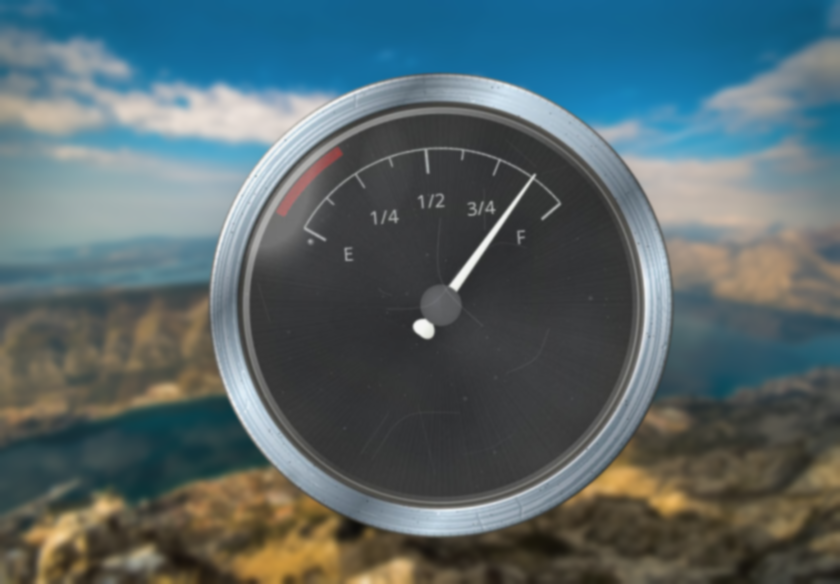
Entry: 0.875
